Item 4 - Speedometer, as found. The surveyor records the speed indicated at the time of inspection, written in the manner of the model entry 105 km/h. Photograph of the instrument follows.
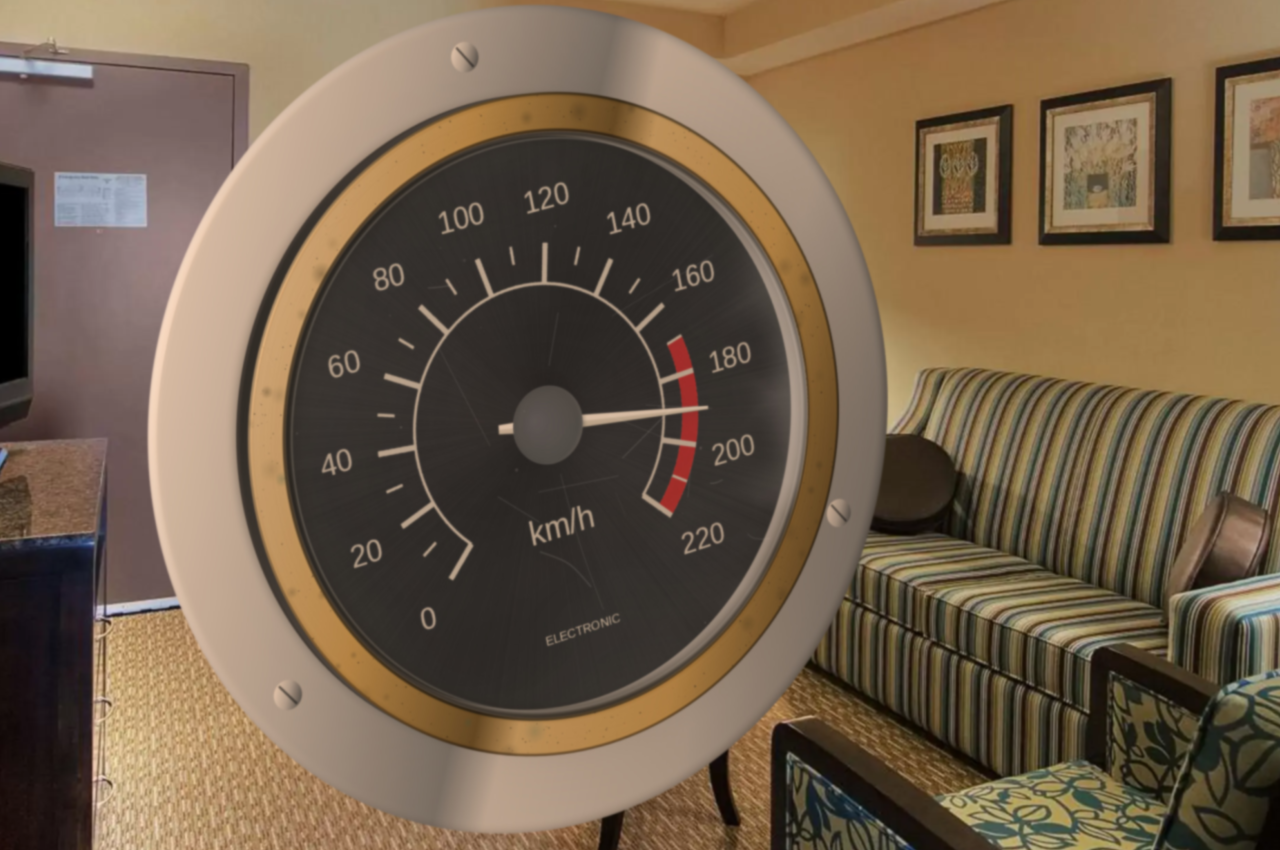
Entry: 190 km/h
